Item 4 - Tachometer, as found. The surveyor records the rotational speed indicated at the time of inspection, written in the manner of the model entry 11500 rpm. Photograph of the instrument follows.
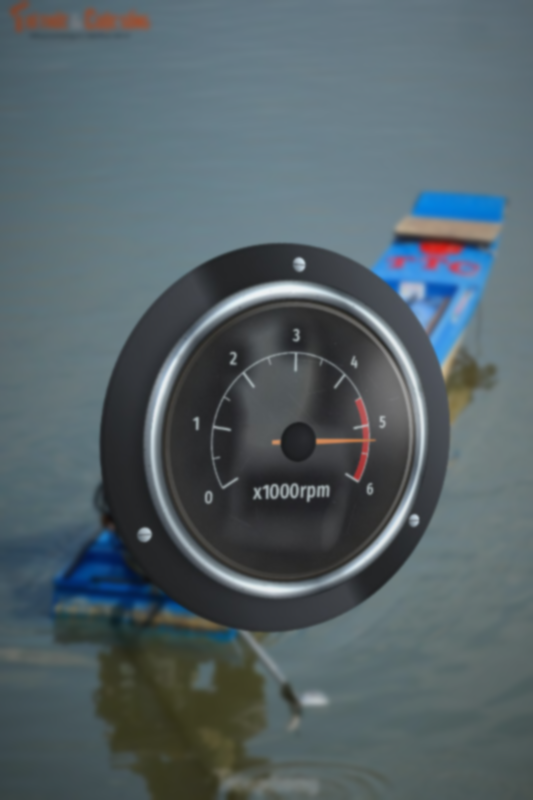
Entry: 5250 rpm
